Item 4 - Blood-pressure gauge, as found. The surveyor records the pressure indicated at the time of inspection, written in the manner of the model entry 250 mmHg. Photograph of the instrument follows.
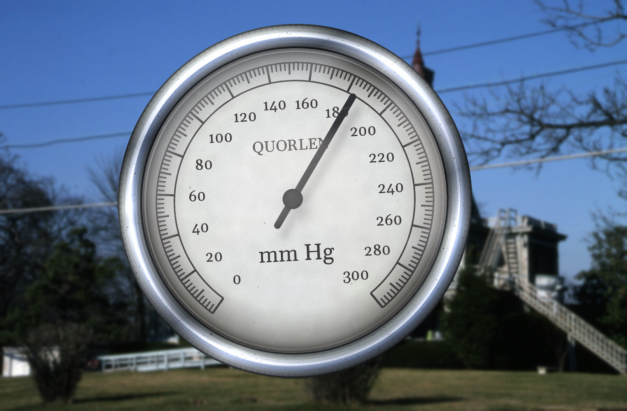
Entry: 184 mmHg
